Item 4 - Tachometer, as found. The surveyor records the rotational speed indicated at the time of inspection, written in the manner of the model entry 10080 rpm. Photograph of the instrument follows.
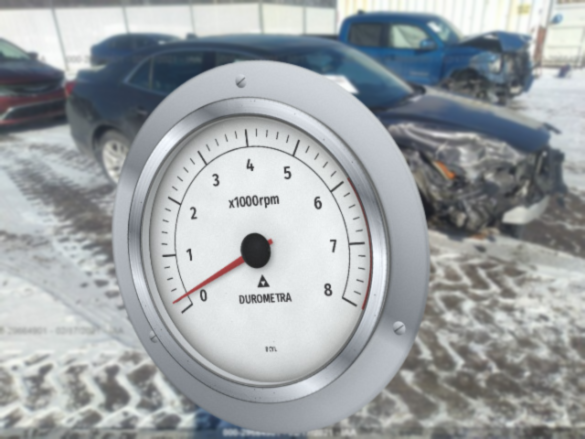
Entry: 200 rpm
